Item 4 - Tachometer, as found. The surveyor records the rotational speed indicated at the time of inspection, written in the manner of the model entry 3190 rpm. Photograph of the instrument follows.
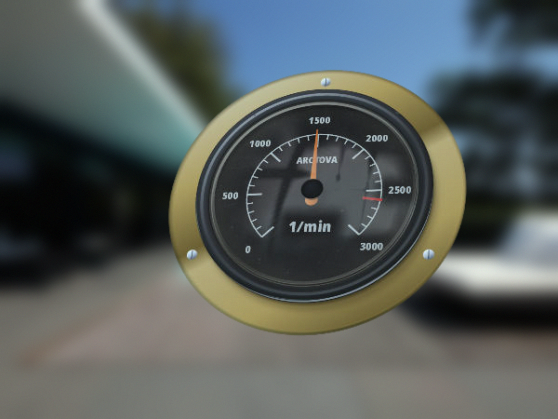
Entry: 1500 rpm
